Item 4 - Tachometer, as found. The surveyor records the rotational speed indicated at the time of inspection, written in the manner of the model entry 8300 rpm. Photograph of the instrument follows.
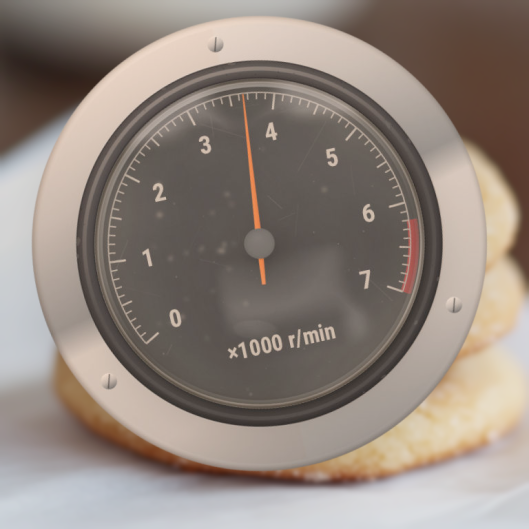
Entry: 3650 rpm
